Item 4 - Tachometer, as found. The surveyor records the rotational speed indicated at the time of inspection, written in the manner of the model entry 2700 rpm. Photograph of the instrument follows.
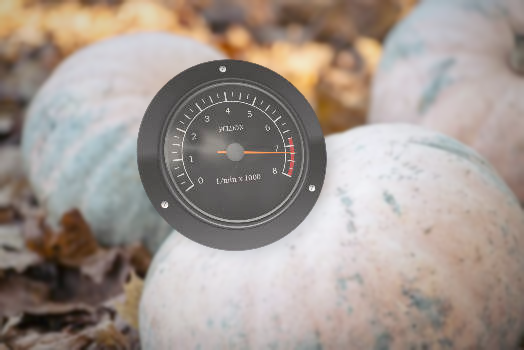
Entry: 7250 rpm
